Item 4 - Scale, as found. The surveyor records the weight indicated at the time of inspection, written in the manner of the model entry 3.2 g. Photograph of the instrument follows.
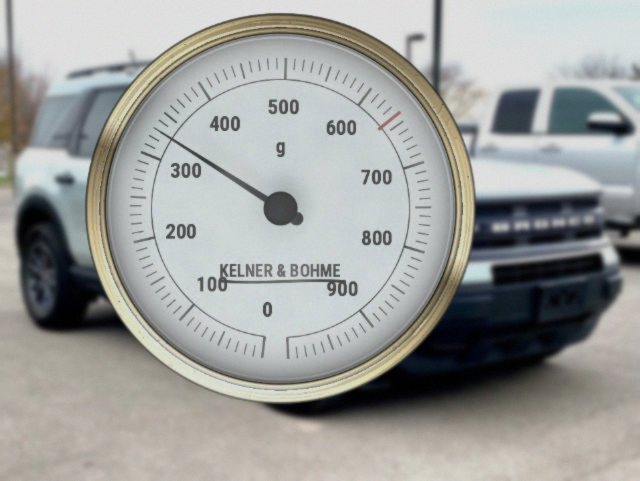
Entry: 330 g
